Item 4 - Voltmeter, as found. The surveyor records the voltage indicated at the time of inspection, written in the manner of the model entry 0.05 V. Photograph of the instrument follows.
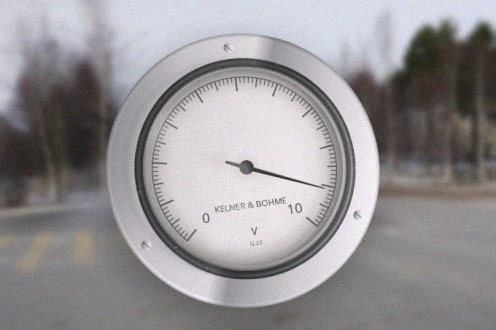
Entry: 9.1 V
